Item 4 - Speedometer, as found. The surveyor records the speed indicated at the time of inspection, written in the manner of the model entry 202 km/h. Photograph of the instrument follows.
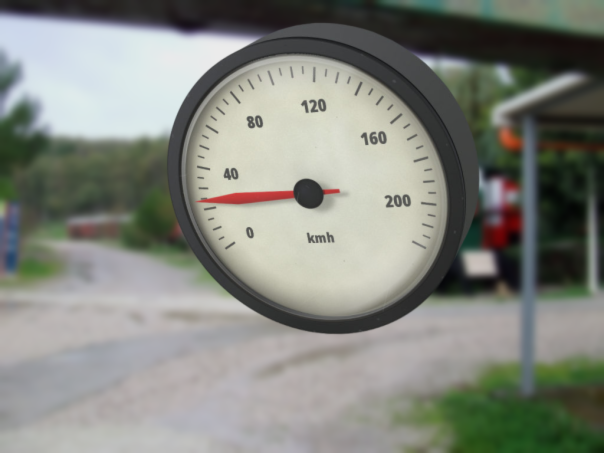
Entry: 25 km/h
